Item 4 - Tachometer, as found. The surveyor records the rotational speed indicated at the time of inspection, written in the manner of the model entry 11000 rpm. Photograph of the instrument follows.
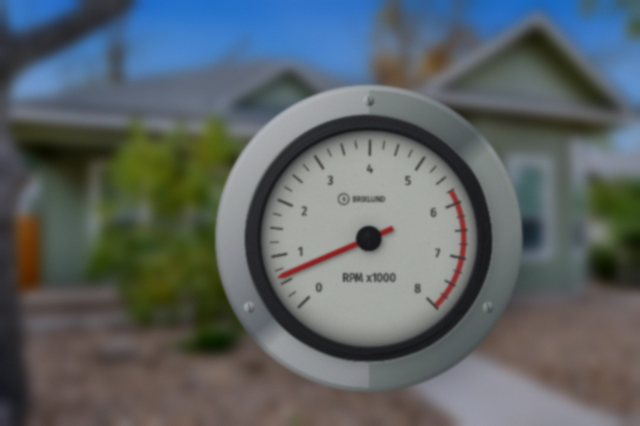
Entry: 625 rpm
